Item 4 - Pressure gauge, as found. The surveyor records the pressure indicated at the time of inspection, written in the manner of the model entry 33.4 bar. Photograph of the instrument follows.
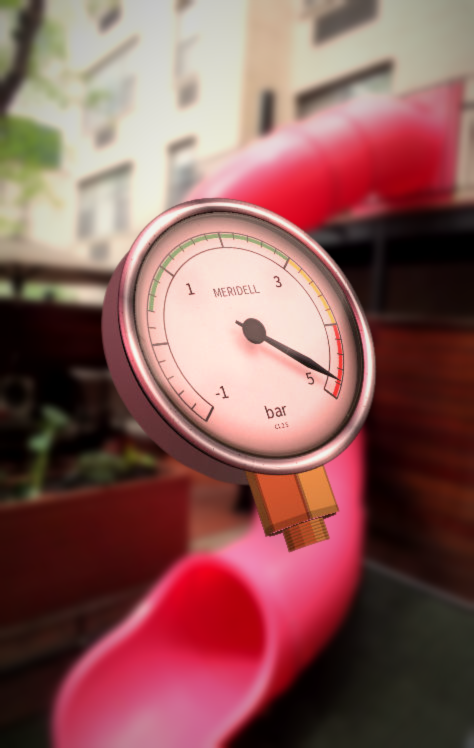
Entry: 4.8 bar
